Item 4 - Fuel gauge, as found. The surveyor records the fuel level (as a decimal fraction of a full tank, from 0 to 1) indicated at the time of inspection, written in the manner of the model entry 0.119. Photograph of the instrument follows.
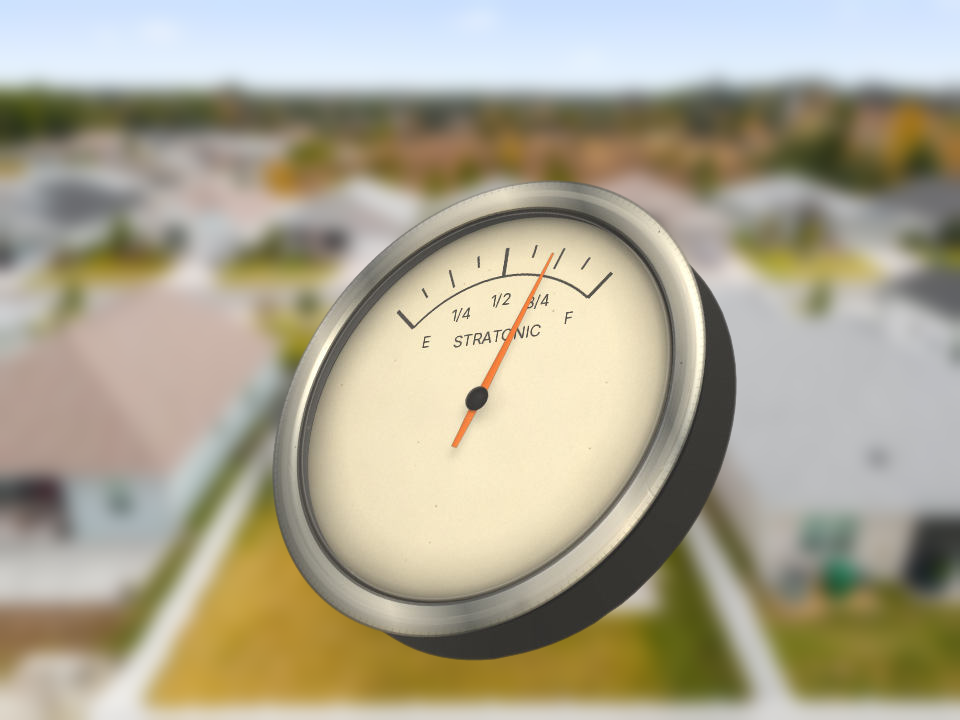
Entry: 0.75
